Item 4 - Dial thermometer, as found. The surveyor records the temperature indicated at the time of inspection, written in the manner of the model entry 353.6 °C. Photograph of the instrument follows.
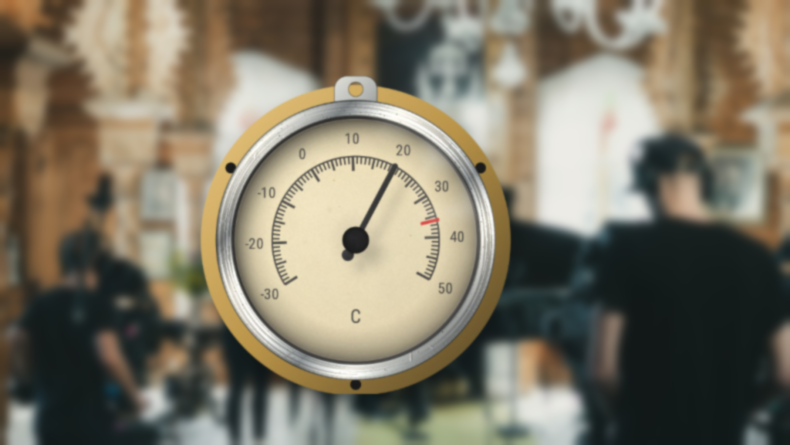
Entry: 20 °C
